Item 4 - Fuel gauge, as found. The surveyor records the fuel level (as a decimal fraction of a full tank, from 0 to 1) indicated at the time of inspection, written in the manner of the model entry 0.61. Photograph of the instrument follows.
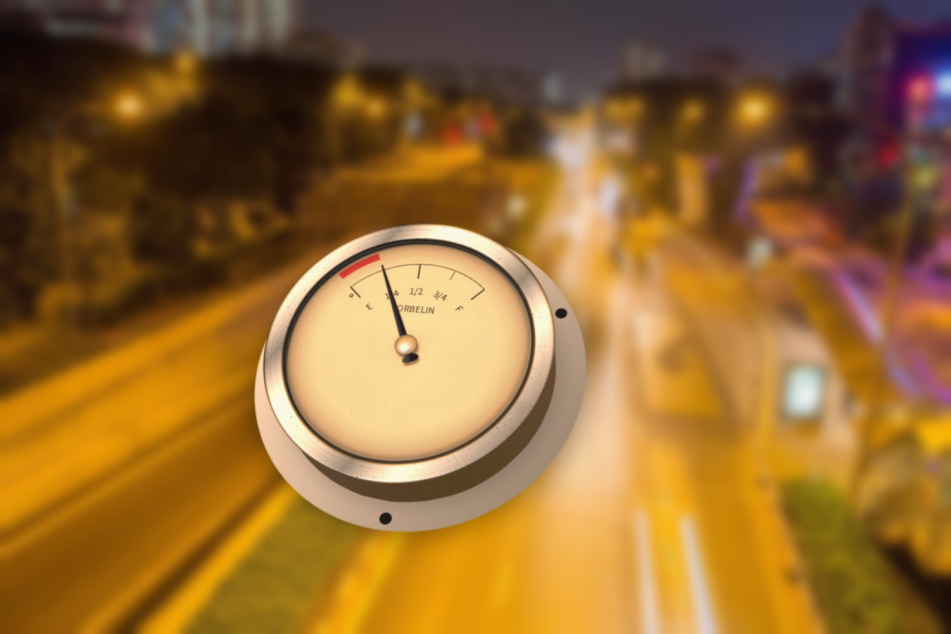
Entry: 0.25
